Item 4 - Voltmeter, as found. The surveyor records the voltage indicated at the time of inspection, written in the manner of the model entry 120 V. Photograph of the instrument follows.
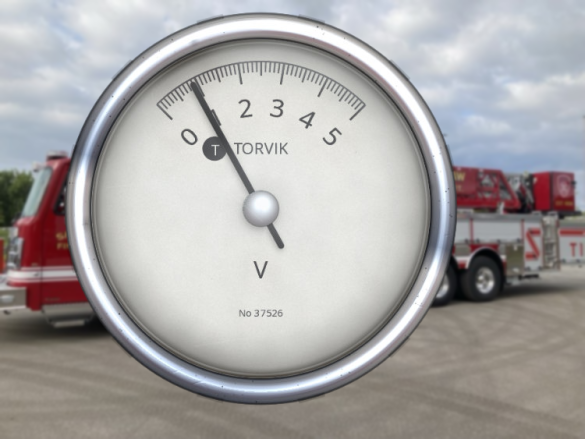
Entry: 0.9 V
